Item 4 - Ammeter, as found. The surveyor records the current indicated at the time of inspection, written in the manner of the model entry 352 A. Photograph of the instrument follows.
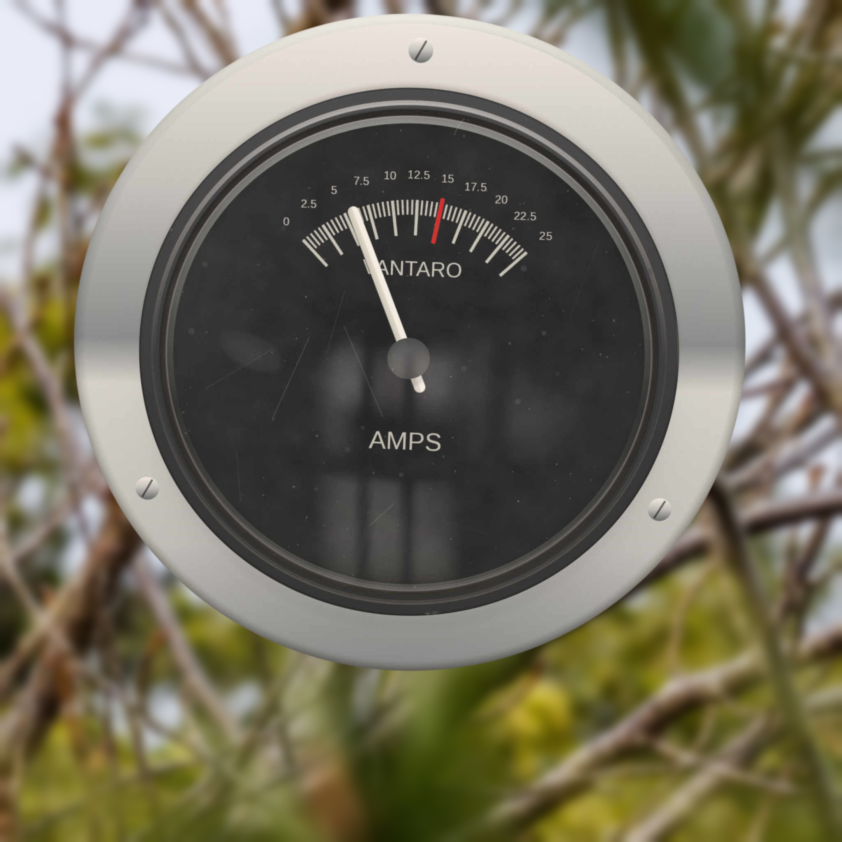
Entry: 6 A
